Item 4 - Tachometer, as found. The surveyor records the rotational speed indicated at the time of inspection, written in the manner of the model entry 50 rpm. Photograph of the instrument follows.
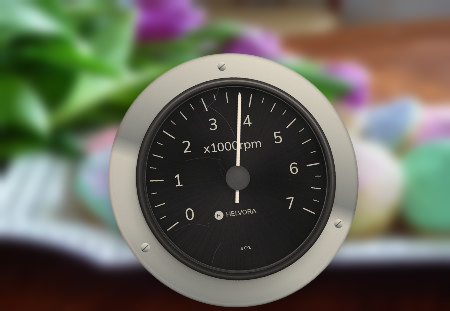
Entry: 3750 rpm
